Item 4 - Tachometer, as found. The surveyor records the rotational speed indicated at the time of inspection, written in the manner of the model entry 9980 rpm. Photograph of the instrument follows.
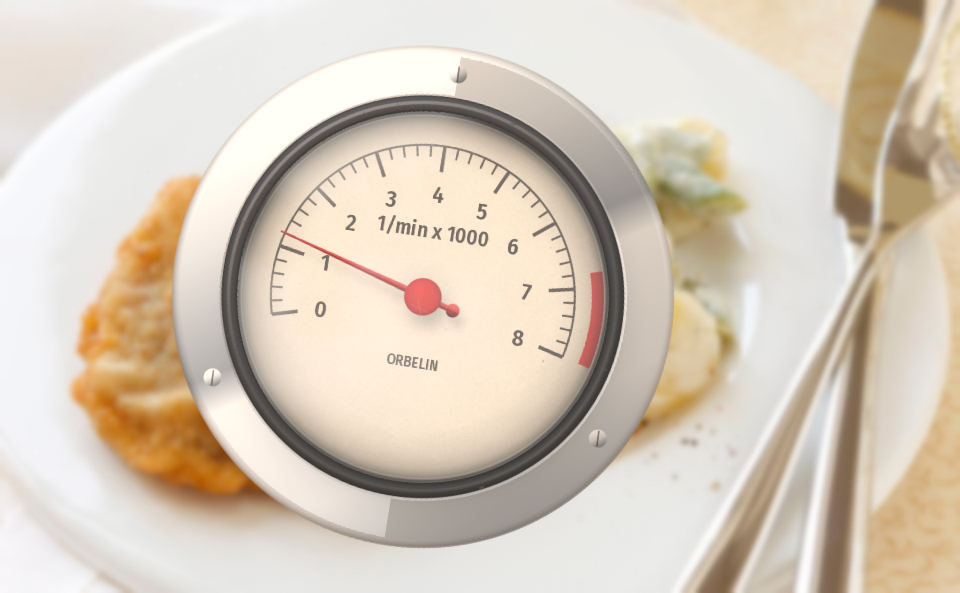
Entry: 1200 rpm
